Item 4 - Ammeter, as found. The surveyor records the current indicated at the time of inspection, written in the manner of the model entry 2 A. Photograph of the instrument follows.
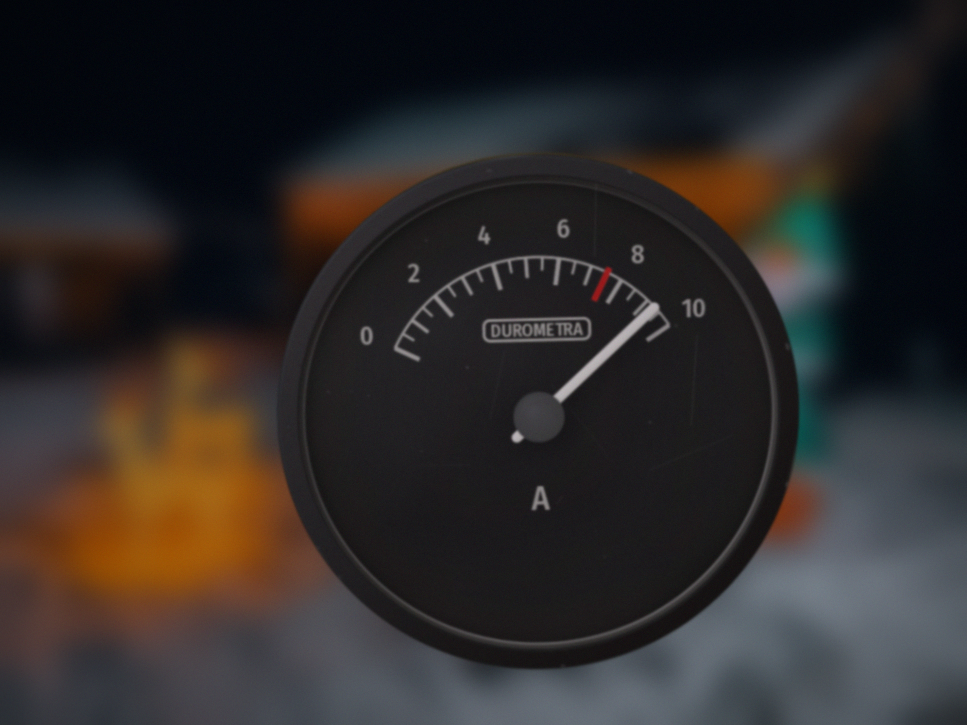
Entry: 9.25 A
